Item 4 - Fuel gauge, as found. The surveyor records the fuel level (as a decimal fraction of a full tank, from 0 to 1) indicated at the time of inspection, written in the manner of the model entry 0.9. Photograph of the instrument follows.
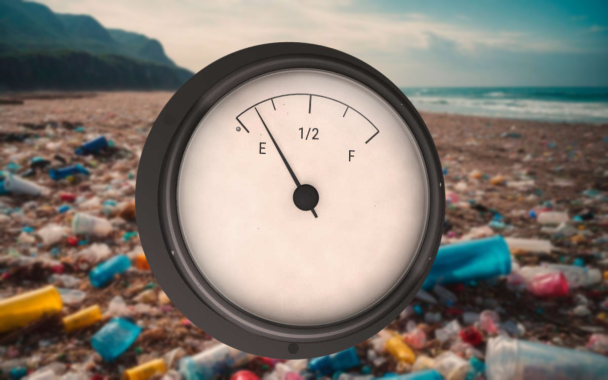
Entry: 0.125
